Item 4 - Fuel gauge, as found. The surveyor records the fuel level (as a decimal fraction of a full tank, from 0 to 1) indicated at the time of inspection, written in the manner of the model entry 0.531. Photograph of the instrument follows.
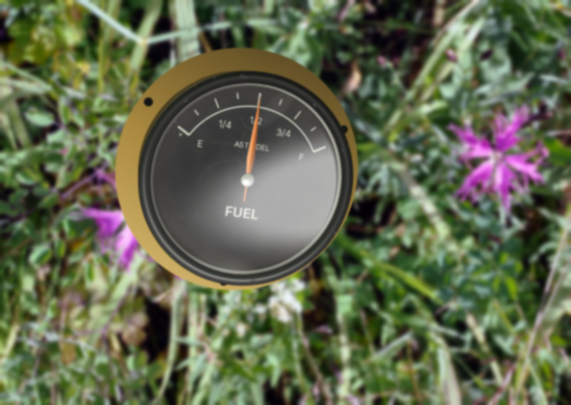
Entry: 0.5
